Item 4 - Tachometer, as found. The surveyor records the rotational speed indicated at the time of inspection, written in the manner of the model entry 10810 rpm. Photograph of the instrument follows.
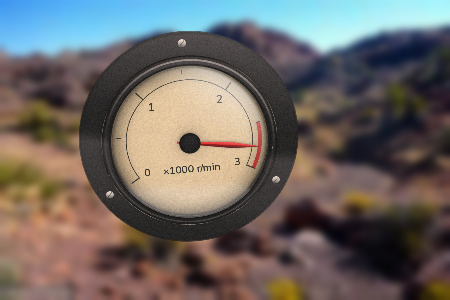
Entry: 2750 rpm
